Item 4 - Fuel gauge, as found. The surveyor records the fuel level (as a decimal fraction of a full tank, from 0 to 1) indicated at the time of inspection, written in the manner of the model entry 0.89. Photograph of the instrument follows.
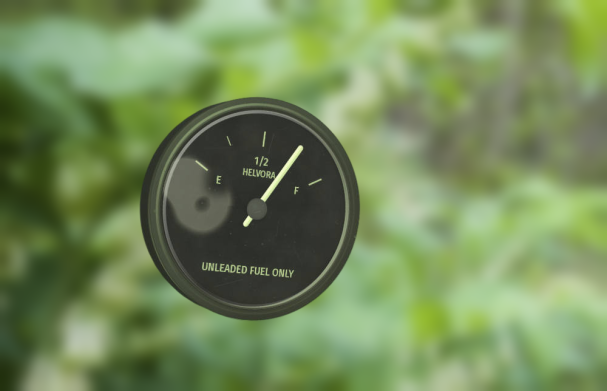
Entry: 0.75
